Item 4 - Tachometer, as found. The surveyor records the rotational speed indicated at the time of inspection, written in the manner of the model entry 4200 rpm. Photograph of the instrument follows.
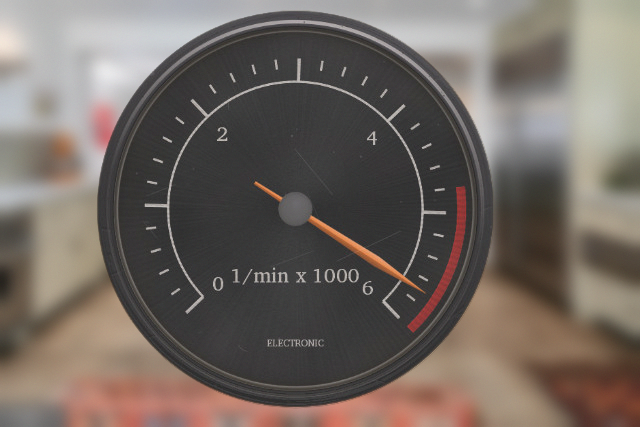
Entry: 5700 rpm
